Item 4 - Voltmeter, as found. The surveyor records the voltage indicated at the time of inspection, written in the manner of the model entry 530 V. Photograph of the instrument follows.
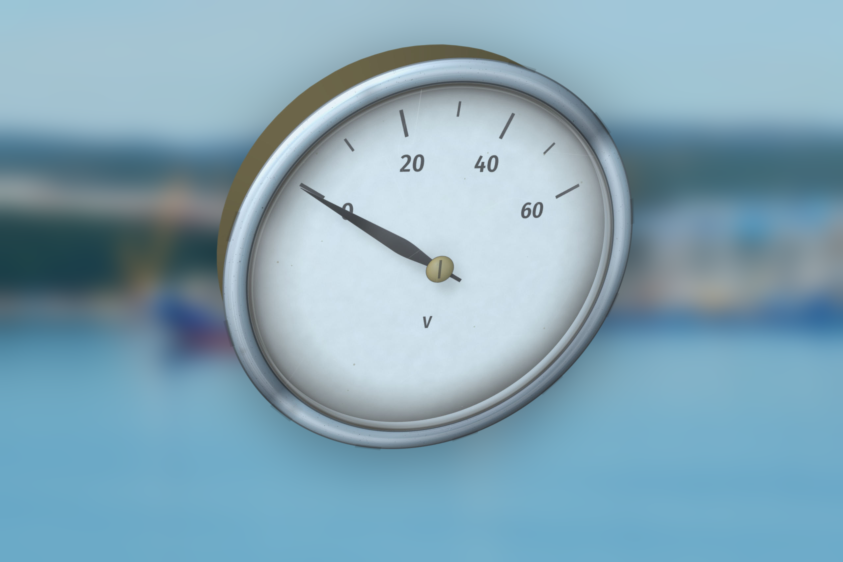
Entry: 0 V
